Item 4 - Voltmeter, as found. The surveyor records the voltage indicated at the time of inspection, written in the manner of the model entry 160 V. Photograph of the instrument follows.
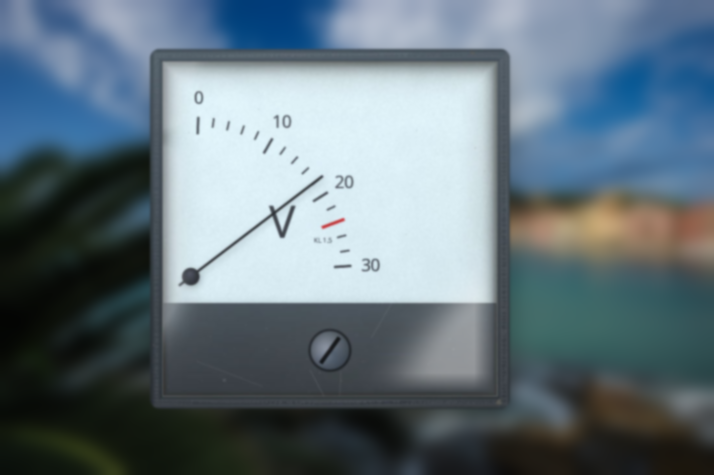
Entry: 18 V
